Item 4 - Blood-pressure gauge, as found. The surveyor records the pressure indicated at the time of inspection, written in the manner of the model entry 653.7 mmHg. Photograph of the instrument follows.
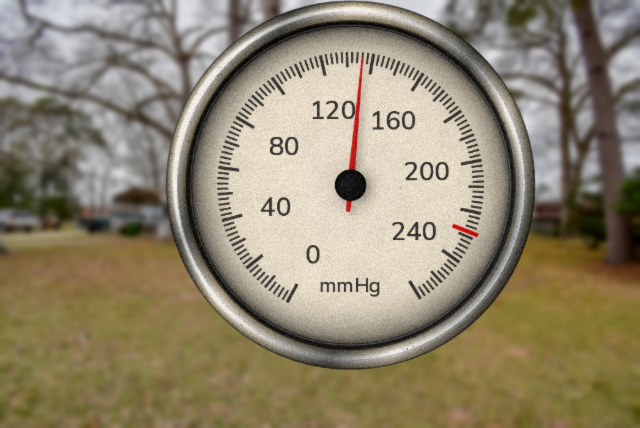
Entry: 136 mmHg
